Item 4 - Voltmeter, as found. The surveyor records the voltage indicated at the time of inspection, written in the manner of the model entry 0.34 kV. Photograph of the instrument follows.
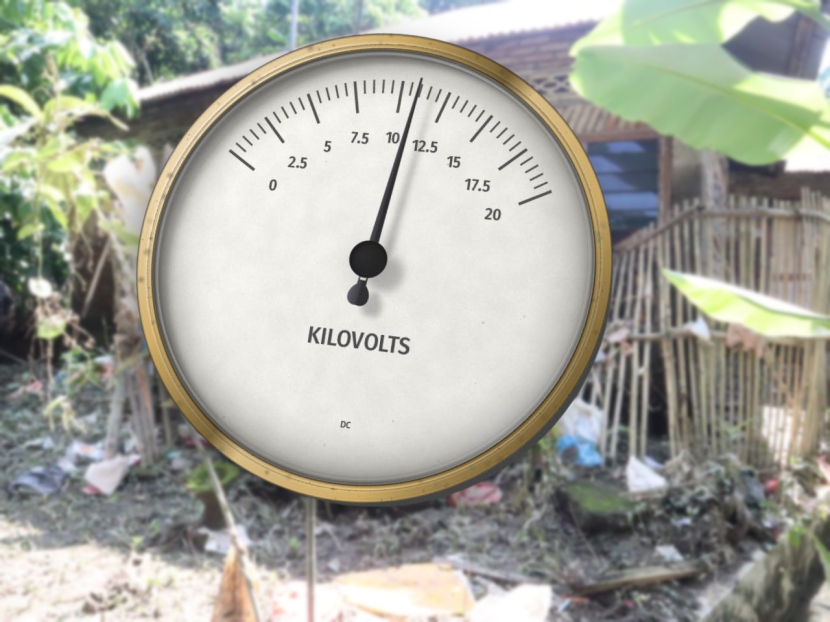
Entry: 11 kV
